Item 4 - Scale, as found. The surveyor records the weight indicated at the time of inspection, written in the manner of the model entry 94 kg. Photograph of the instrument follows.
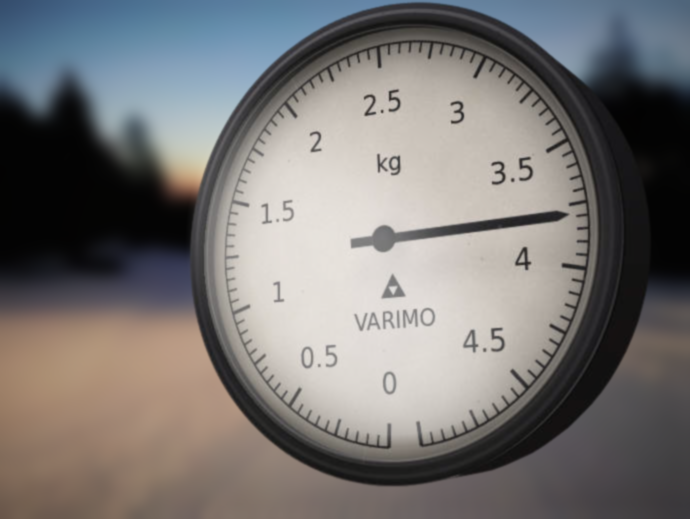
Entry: 3.8 kg
